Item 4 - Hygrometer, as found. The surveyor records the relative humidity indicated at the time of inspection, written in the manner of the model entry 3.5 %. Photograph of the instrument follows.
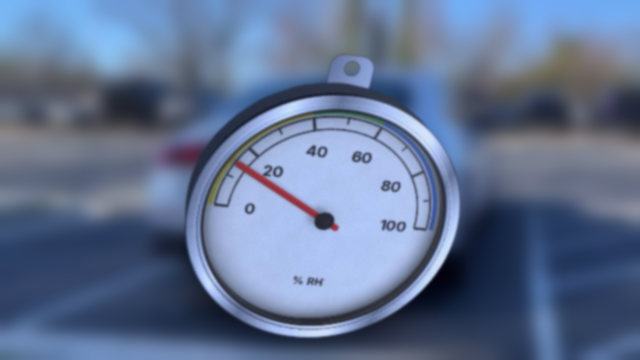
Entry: 15 %
